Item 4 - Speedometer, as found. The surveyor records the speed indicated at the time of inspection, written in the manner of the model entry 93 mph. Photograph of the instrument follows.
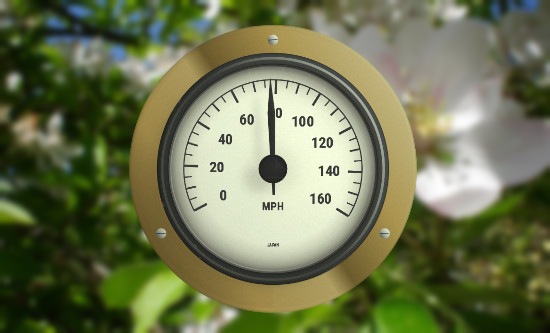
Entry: 77.5 mph
